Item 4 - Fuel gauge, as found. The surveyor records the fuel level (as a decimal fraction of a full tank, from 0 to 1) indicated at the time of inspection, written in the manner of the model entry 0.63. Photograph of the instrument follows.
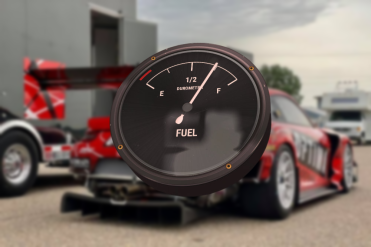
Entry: 0.75
